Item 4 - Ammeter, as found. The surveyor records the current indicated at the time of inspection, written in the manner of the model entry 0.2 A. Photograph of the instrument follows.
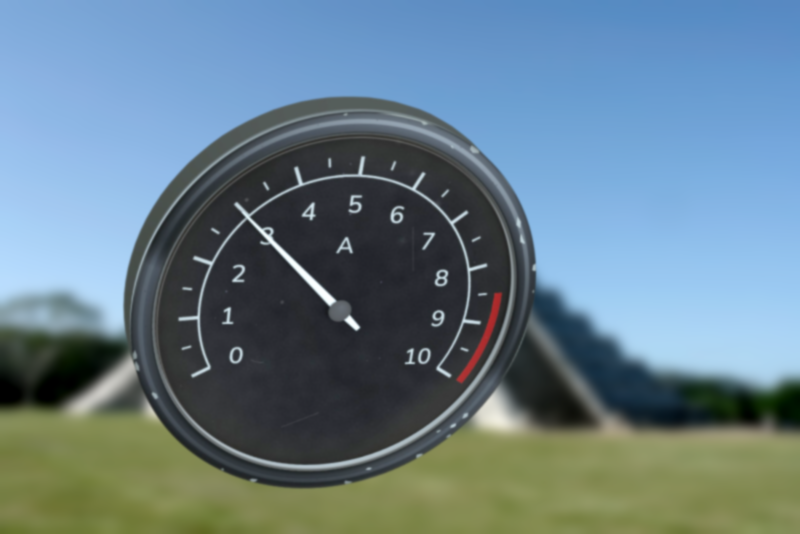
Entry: 3 A
